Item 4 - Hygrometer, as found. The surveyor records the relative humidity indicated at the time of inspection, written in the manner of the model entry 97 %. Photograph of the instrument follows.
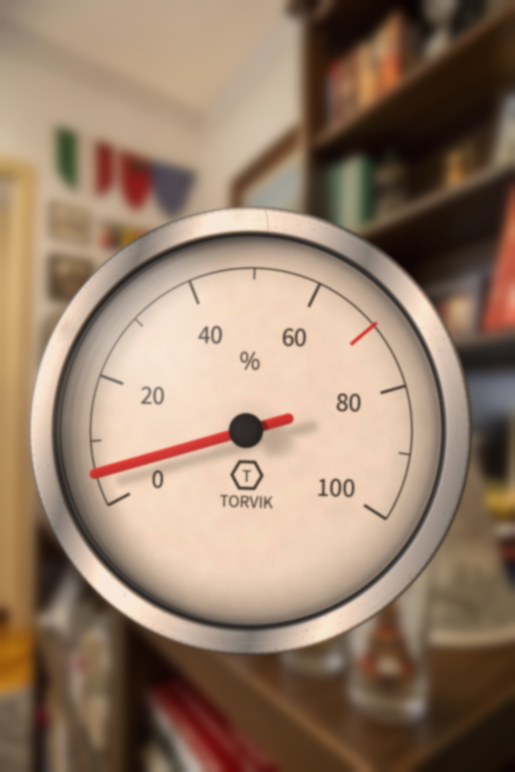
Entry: 5 %
